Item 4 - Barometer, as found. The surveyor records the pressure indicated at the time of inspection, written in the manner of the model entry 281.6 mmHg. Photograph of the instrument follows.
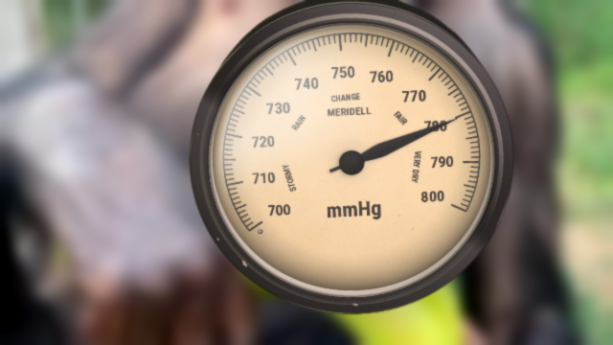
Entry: 780 mmHg
